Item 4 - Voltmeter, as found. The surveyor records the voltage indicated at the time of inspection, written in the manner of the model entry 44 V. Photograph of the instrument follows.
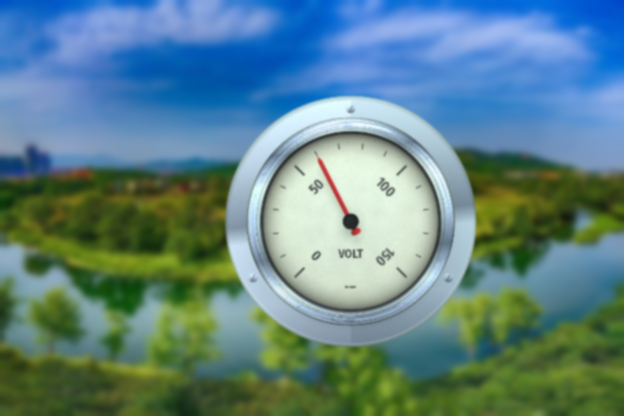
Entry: 60 V
